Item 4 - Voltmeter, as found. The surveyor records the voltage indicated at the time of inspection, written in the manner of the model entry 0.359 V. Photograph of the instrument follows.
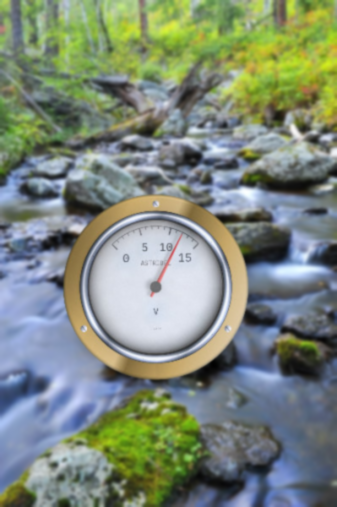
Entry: 12 V
